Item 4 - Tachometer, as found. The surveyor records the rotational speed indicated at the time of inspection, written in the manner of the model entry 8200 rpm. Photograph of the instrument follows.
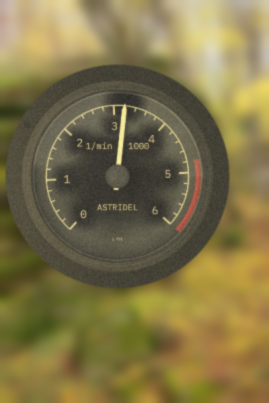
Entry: 3200 rpm
